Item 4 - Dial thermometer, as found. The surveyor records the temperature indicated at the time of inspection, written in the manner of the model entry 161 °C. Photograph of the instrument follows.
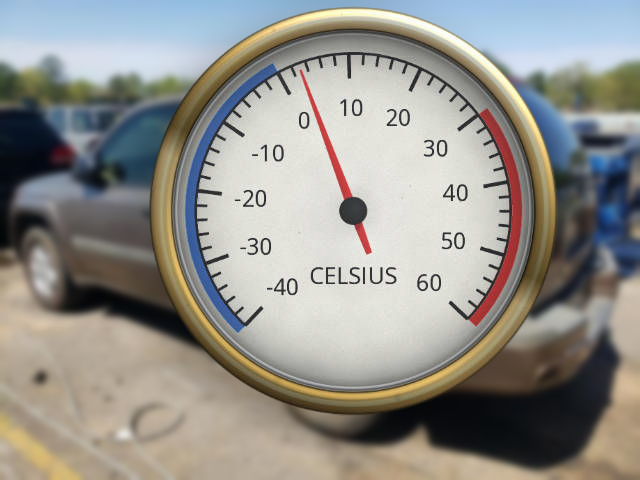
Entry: 3 °C
